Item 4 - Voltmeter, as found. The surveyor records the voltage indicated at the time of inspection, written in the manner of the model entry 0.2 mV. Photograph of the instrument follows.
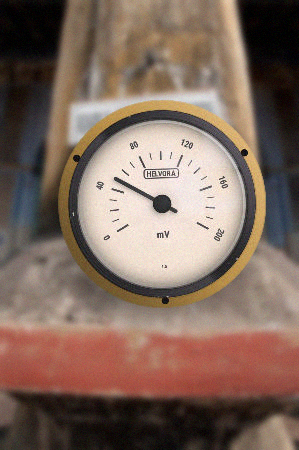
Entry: 50 mV
